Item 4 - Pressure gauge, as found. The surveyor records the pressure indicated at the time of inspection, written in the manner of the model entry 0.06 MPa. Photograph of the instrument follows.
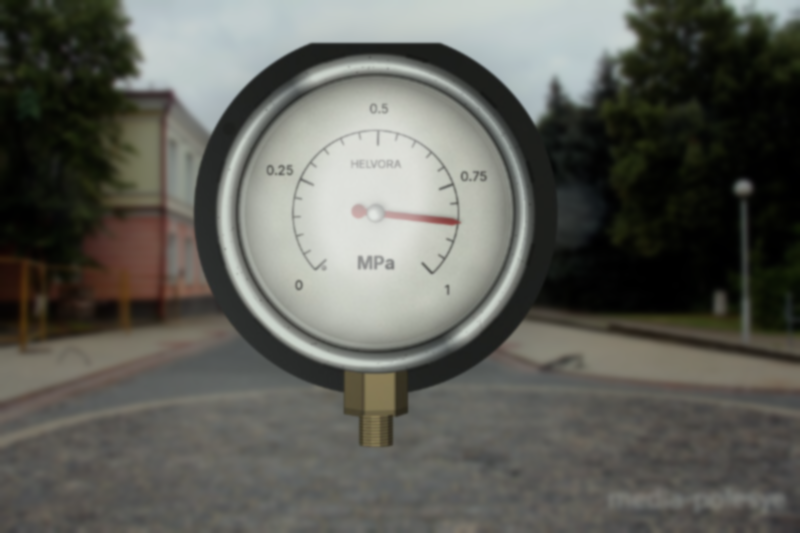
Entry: 0.85 MPa
